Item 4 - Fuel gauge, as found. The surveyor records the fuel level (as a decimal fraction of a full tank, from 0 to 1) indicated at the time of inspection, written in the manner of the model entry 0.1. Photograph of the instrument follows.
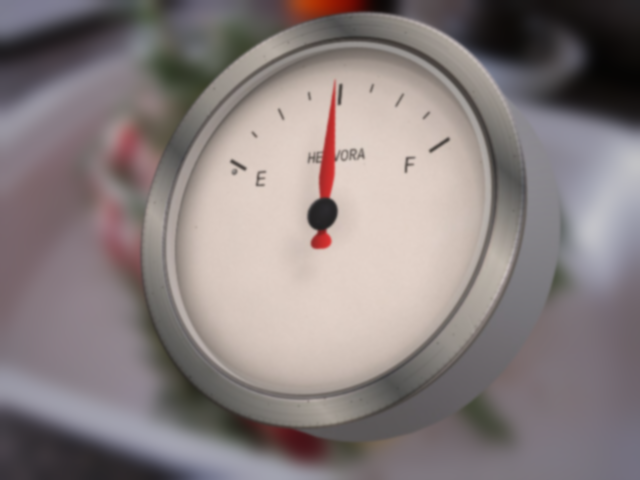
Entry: 0.5
